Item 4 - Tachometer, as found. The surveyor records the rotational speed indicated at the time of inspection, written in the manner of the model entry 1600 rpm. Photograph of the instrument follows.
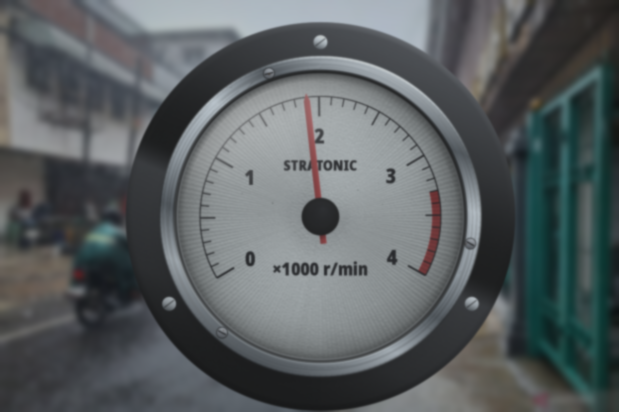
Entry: 1900 rpm
